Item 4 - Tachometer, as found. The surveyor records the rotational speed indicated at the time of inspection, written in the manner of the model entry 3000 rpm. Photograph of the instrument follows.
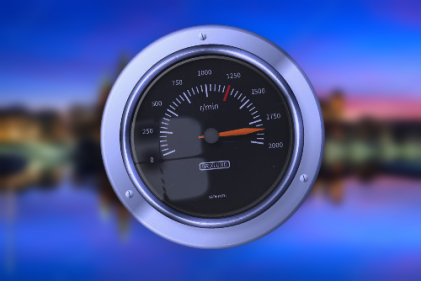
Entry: 1850 rpm
